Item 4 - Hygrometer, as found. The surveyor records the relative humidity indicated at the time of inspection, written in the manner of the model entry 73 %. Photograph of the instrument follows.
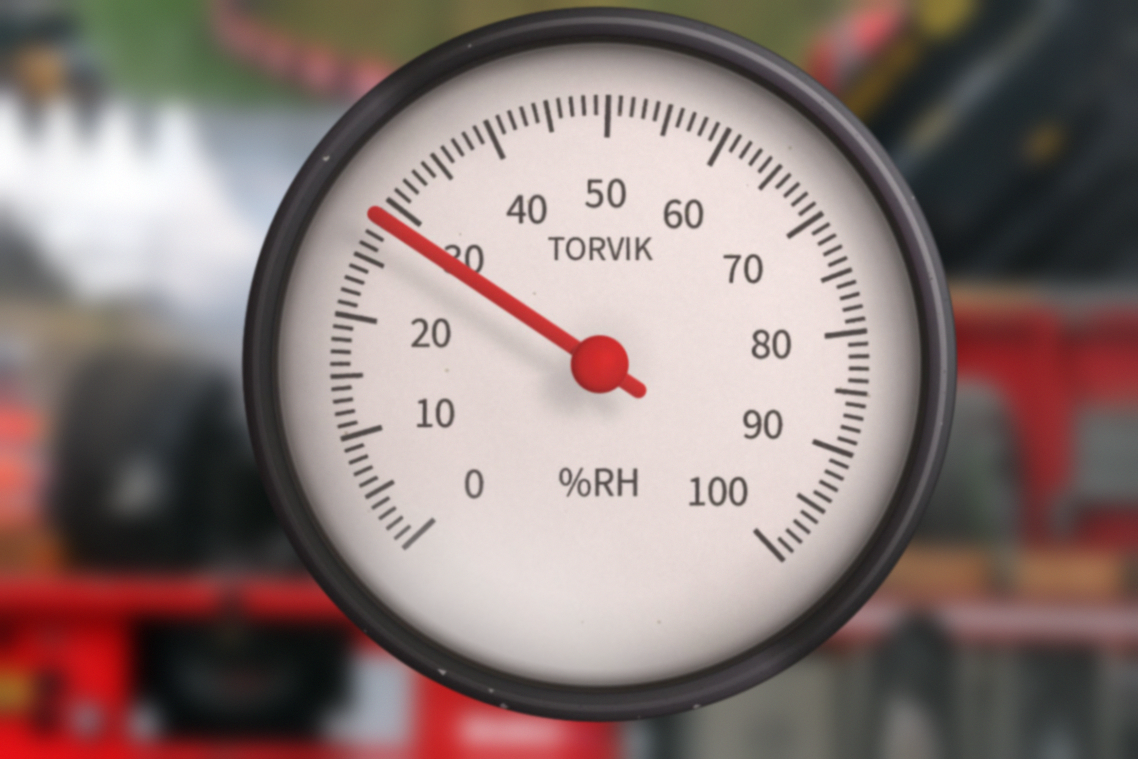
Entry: 28.5 %
